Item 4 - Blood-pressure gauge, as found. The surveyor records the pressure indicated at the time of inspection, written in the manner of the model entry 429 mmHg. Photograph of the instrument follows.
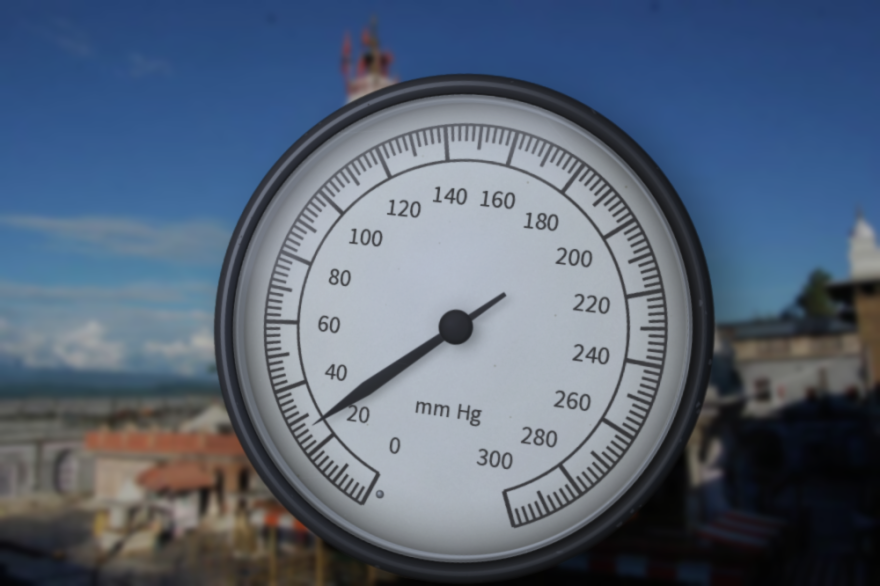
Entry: 26 mmHg
